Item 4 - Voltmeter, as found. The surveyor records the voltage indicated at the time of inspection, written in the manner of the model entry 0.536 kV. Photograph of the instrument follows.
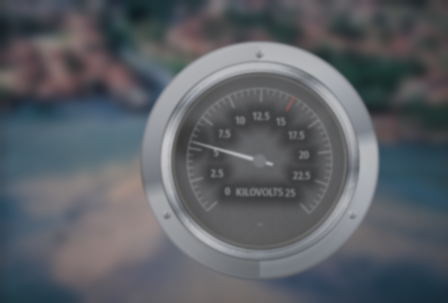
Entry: 5.5 kV
